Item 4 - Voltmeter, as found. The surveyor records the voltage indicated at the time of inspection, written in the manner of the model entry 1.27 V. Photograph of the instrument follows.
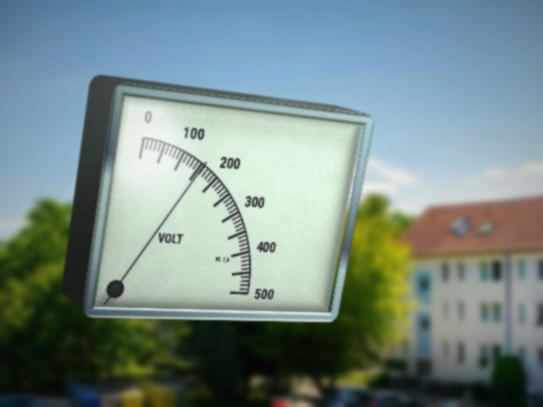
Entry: 150 V
